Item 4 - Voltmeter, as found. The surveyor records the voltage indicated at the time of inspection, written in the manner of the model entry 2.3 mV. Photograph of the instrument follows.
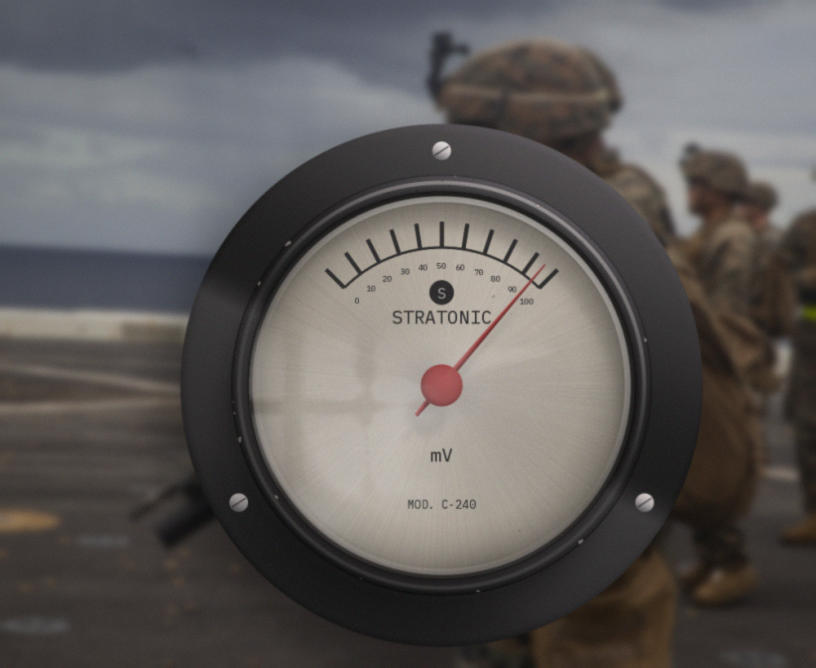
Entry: 95 mV
